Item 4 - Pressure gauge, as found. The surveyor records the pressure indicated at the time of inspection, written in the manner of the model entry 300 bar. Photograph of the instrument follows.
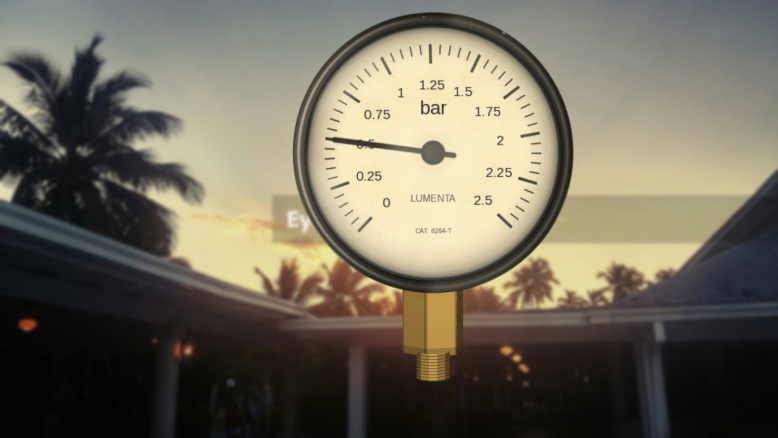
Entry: 0.5 bar
